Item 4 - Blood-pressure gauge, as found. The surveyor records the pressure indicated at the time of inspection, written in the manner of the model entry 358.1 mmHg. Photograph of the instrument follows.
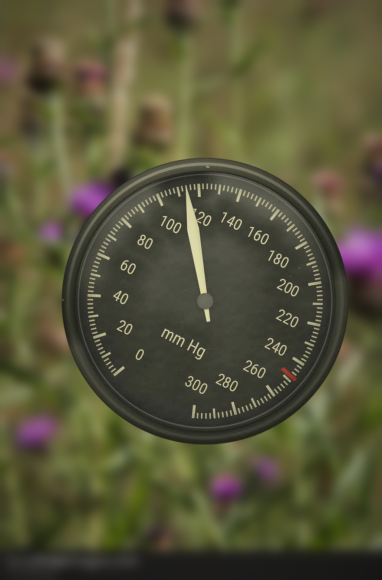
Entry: 114 mmHg
